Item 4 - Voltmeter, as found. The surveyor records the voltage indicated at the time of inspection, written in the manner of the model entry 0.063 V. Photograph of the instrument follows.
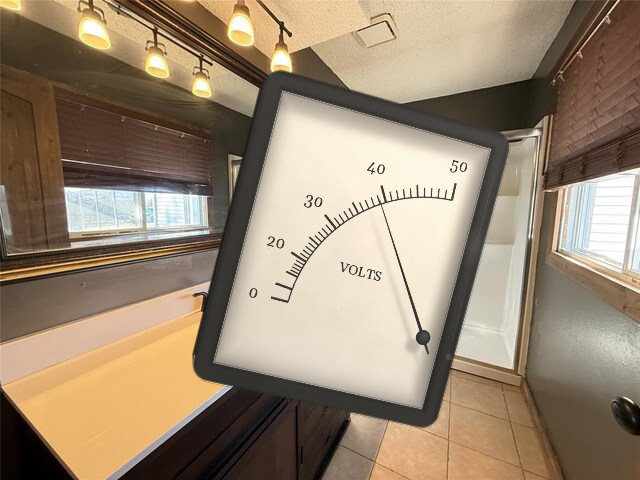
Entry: 39 V
